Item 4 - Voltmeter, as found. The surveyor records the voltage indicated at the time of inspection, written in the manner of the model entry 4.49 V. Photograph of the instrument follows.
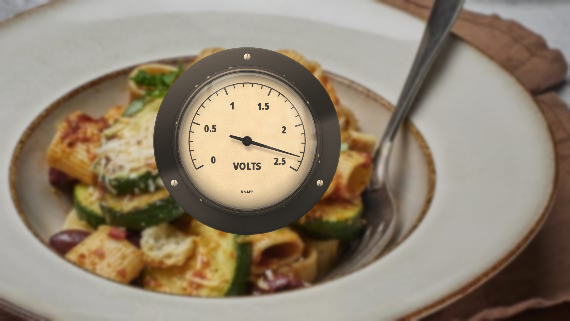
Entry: 2.35 V
